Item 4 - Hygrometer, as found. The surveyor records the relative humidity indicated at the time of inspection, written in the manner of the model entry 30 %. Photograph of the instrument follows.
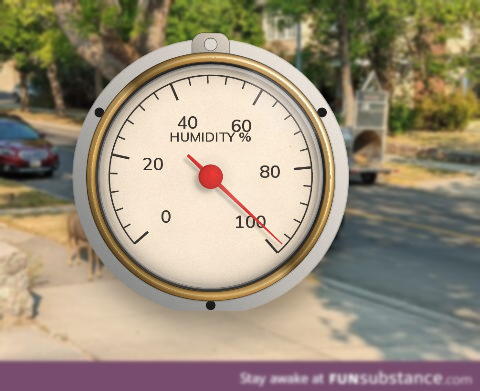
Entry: 98 %
